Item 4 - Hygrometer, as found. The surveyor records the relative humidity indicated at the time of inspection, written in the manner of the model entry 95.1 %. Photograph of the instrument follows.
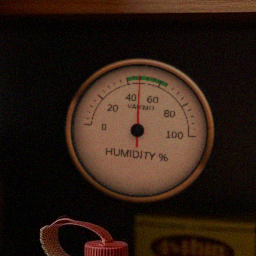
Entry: 48 %
